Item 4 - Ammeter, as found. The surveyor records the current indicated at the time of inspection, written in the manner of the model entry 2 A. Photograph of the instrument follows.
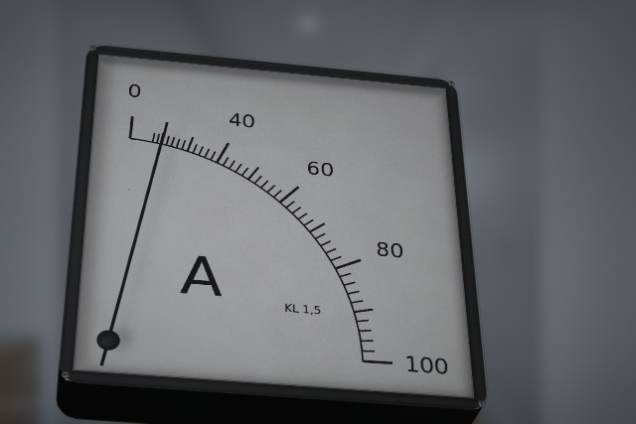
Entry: 20 A
